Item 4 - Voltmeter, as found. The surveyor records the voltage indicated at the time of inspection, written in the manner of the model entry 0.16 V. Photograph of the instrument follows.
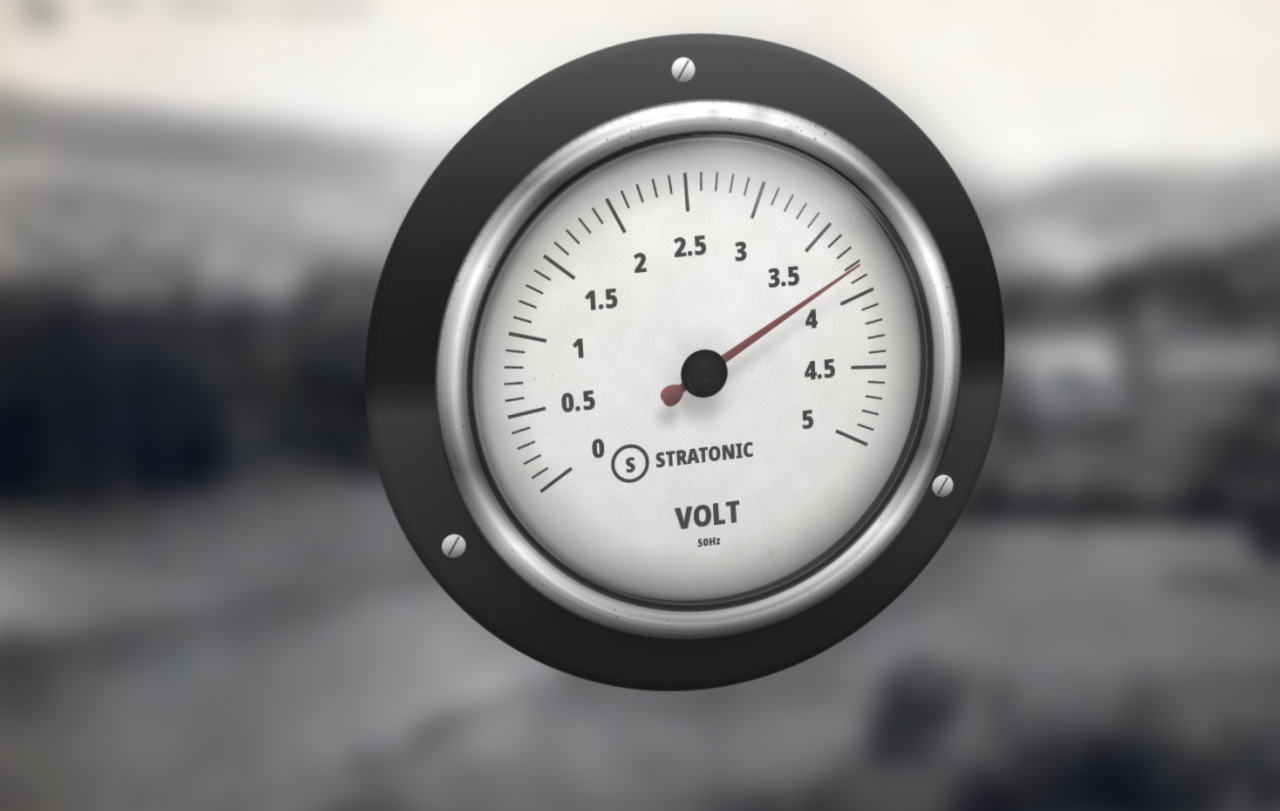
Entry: 3.8 V
